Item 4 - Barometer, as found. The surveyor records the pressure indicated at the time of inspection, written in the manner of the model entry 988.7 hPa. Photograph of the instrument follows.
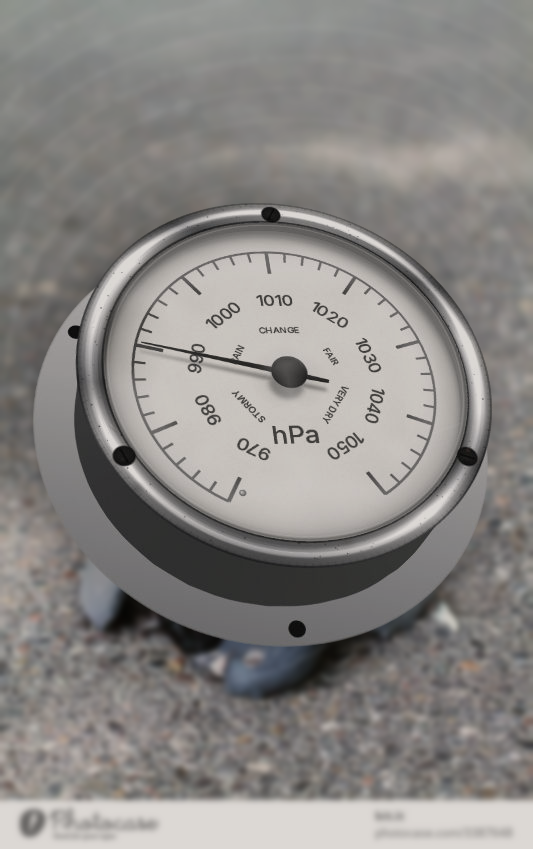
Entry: 990 hPa
